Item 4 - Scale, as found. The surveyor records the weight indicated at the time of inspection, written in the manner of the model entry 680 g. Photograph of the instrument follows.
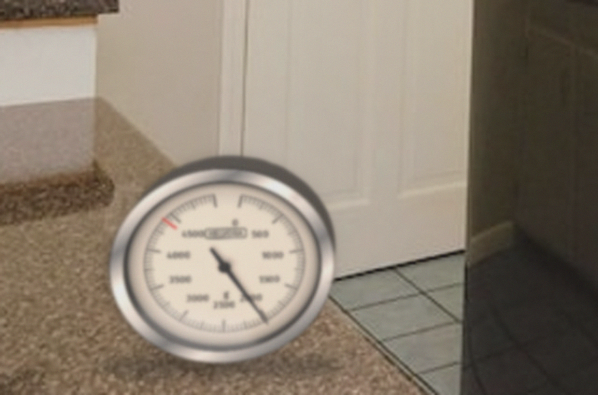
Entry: 2000 g
